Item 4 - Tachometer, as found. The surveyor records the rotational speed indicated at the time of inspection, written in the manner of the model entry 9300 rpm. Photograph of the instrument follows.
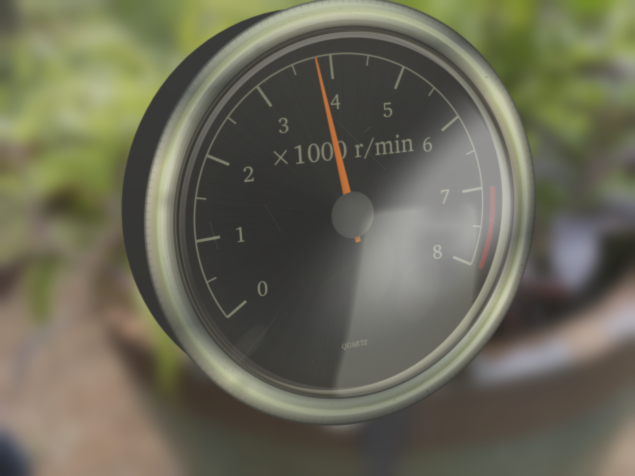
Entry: 3750 rpm
